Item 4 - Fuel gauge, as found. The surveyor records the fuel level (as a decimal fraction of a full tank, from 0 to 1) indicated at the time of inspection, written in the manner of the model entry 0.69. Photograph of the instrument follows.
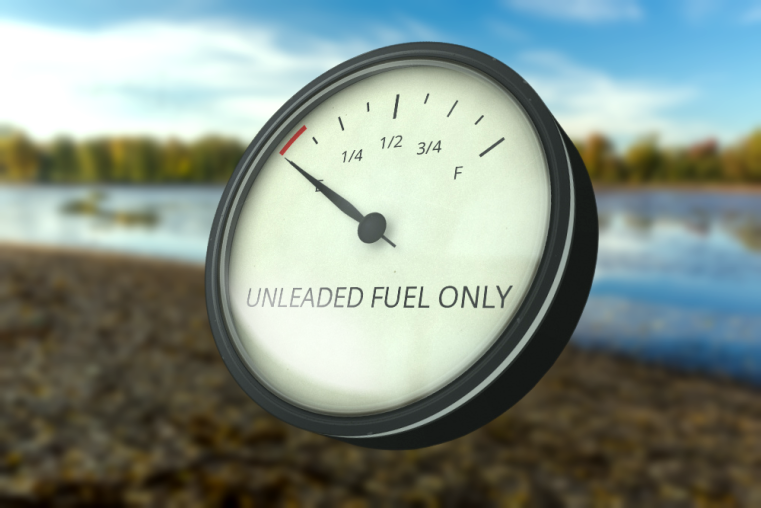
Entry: 0
